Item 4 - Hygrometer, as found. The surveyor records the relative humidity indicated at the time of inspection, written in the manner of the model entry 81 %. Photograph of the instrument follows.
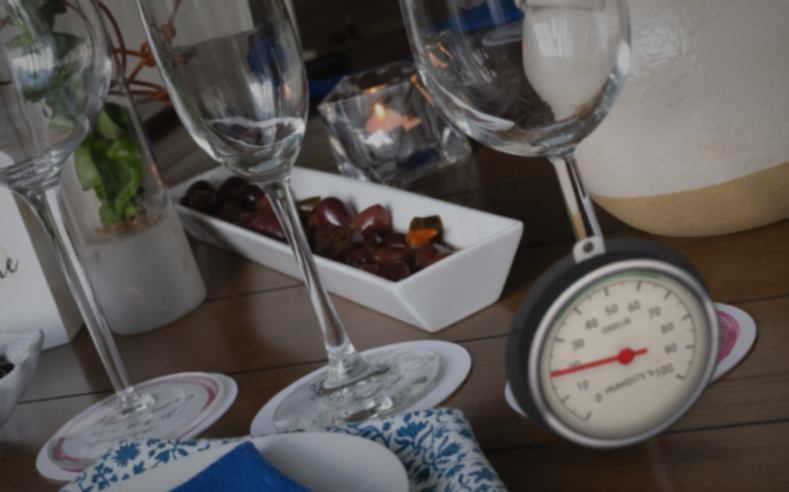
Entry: 20 %
